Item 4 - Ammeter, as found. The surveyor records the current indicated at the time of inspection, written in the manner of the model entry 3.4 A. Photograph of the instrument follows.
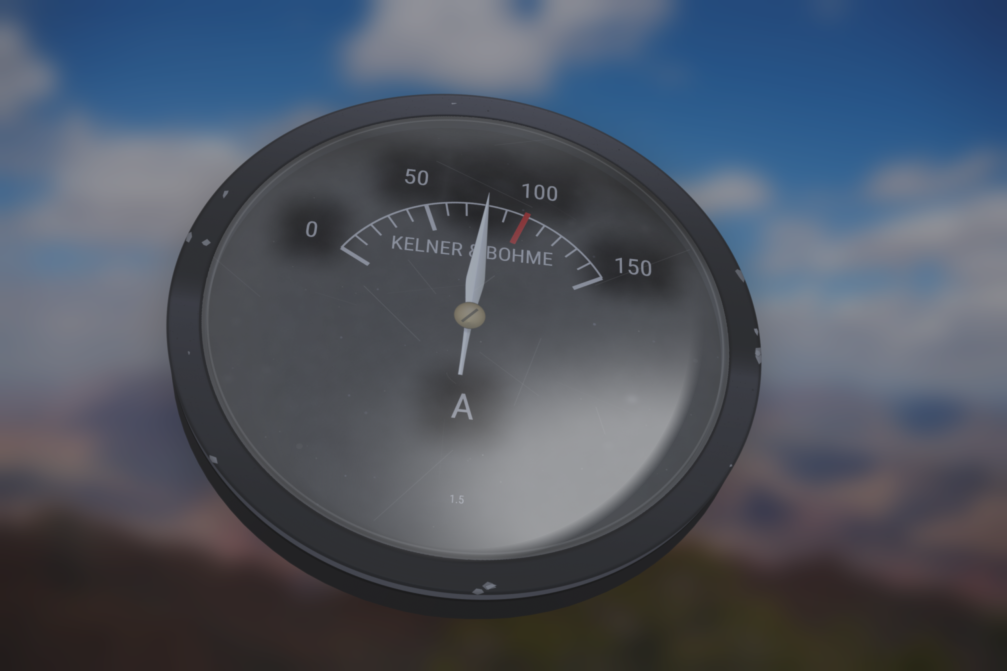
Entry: 80 A
